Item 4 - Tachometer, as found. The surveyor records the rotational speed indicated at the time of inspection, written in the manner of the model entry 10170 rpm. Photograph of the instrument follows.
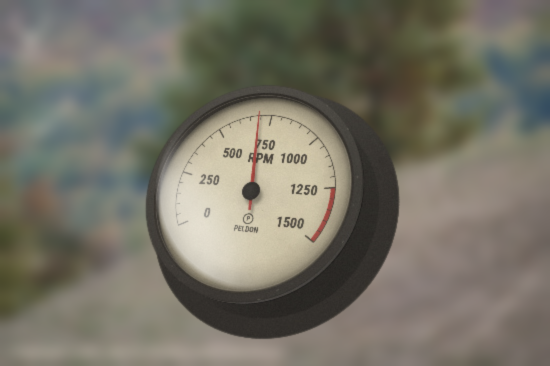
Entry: 700 rpm
